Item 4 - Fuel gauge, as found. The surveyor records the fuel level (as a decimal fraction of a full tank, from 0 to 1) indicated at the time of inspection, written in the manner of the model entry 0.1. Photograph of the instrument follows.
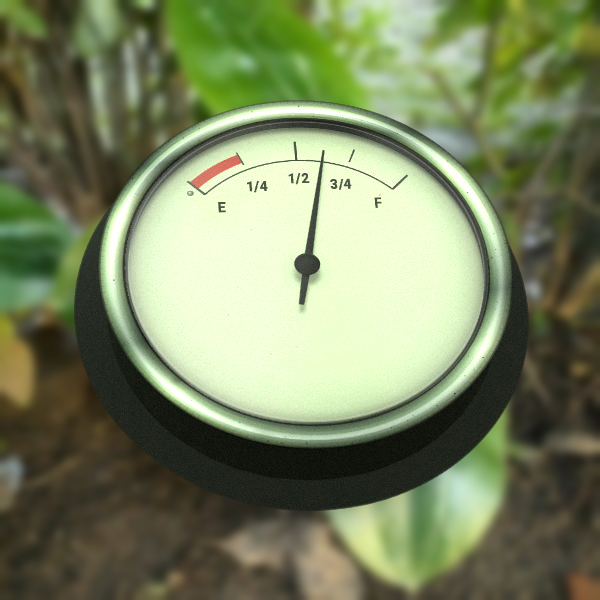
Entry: 0.625
